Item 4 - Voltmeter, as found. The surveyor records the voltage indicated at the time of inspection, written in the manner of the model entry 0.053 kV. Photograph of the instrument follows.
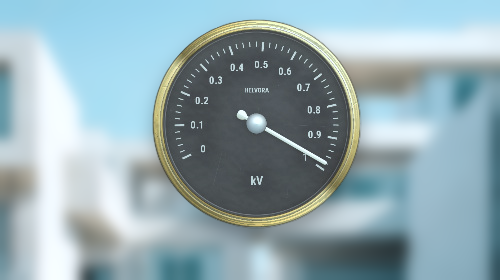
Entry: 0.98 kV
